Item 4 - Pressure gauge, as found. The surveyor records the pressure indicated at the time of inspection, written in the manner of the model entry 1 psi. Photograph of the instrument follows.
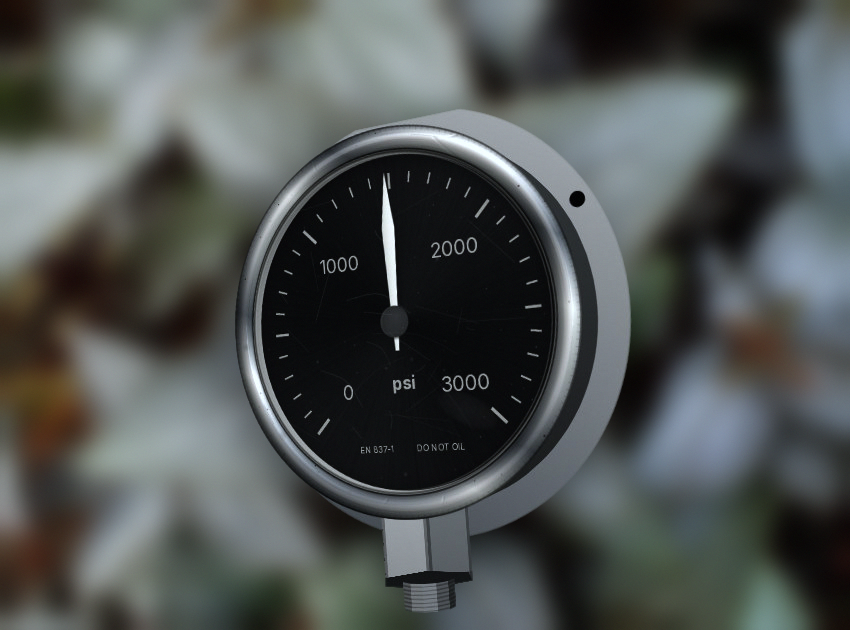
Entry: 1500 psi
